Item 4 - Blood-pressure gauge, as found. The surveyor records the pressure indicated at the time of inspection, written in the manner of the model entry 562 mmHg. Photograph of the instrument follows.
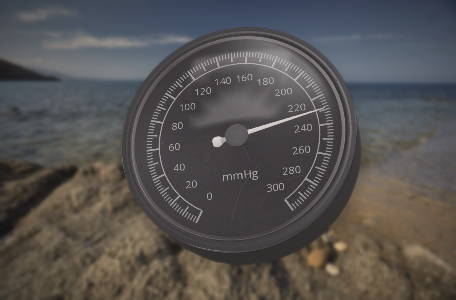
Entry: 230 mmHg
